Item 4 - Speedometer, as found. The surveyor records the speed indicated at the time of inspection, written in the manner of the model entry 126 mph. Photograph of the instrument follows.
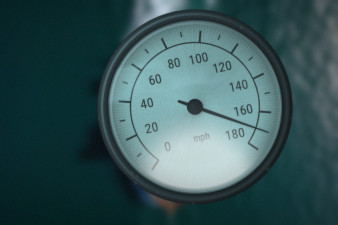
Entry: 170 mph
